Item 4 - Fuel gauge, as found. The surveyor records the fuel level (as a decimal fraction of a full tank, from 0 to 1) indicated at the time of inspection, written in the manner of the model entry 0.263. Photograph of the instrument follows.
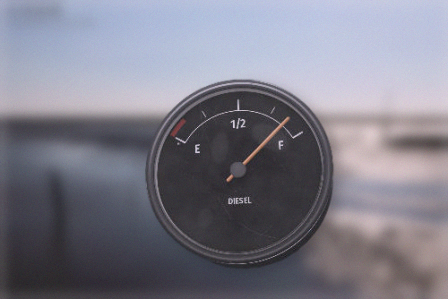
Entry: 0.875
